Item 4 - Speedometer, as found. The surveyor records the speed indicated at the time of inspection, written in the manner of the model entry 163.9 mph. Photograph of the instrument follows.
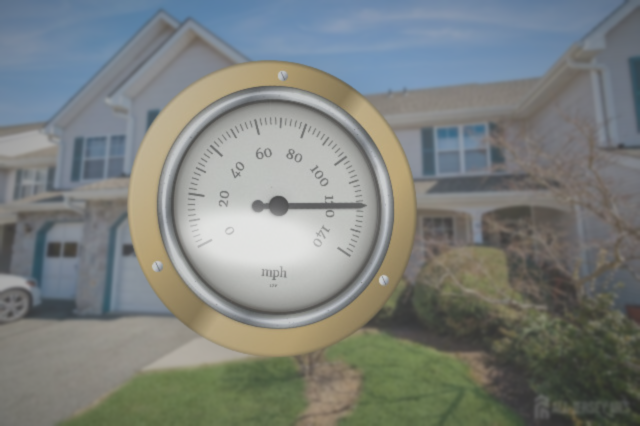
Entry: 120 mph
